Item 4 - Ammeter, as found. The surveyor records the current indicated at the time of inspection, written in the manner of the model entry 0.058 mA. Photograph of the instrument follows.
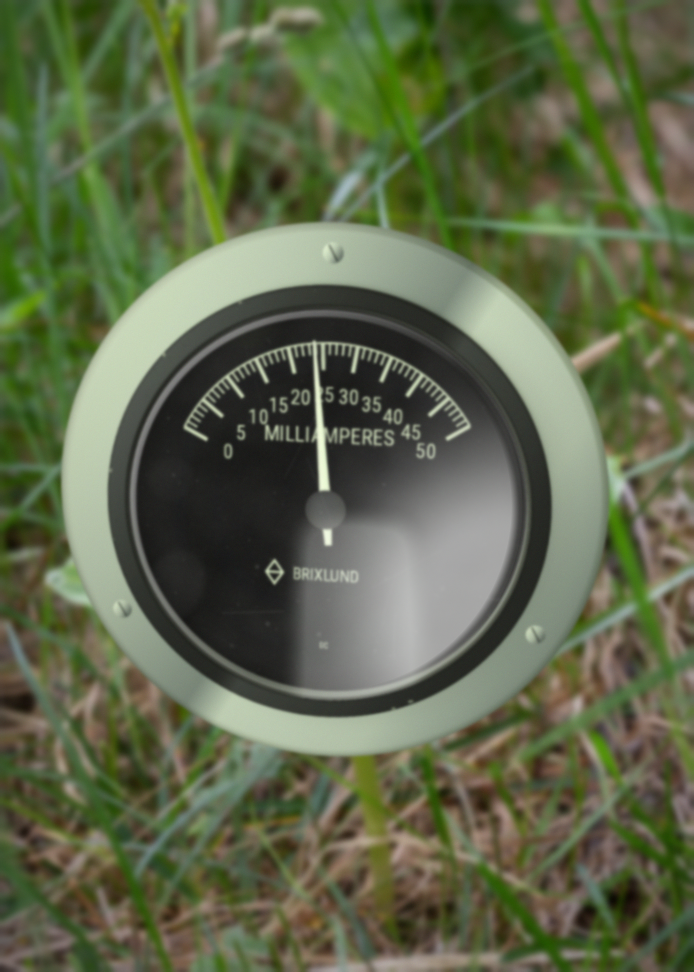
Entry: 24 mA
